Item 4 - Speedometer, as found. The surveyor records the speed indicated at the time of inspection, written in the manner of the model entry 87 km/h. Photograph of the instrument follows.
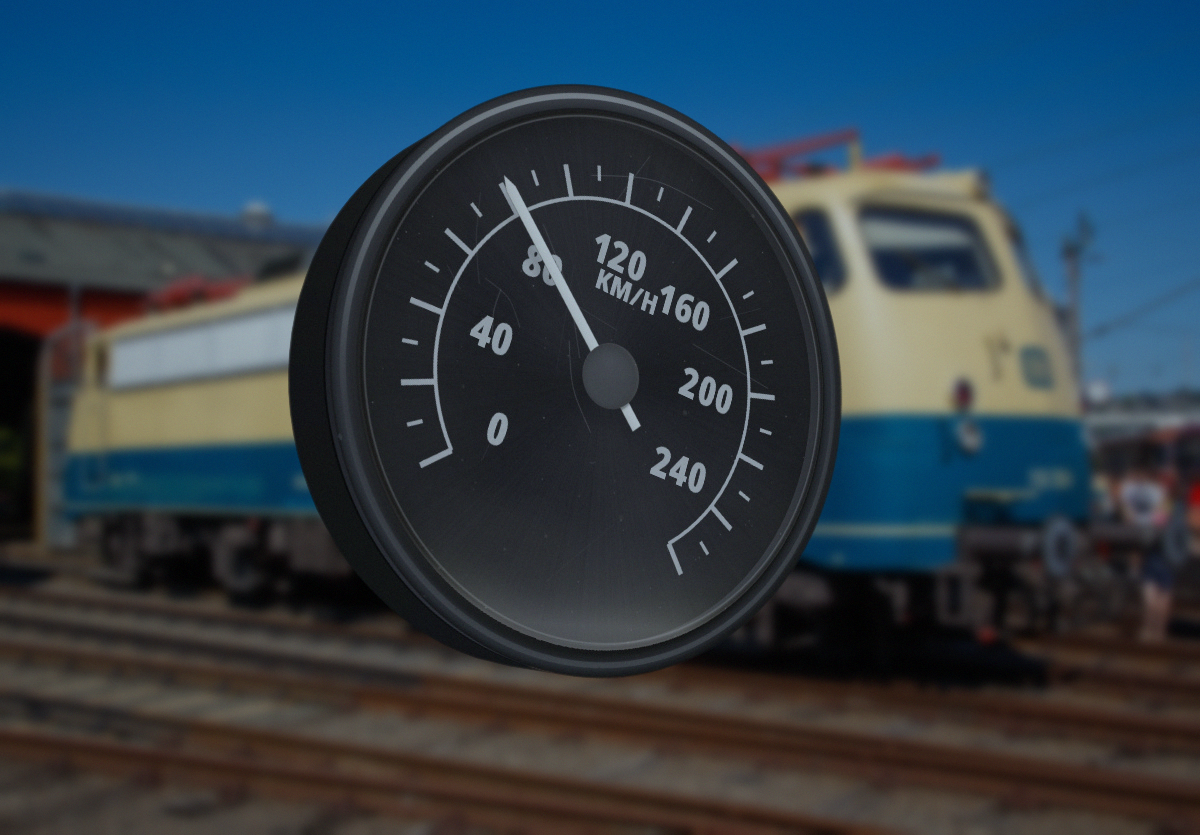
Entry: 80 km/h
